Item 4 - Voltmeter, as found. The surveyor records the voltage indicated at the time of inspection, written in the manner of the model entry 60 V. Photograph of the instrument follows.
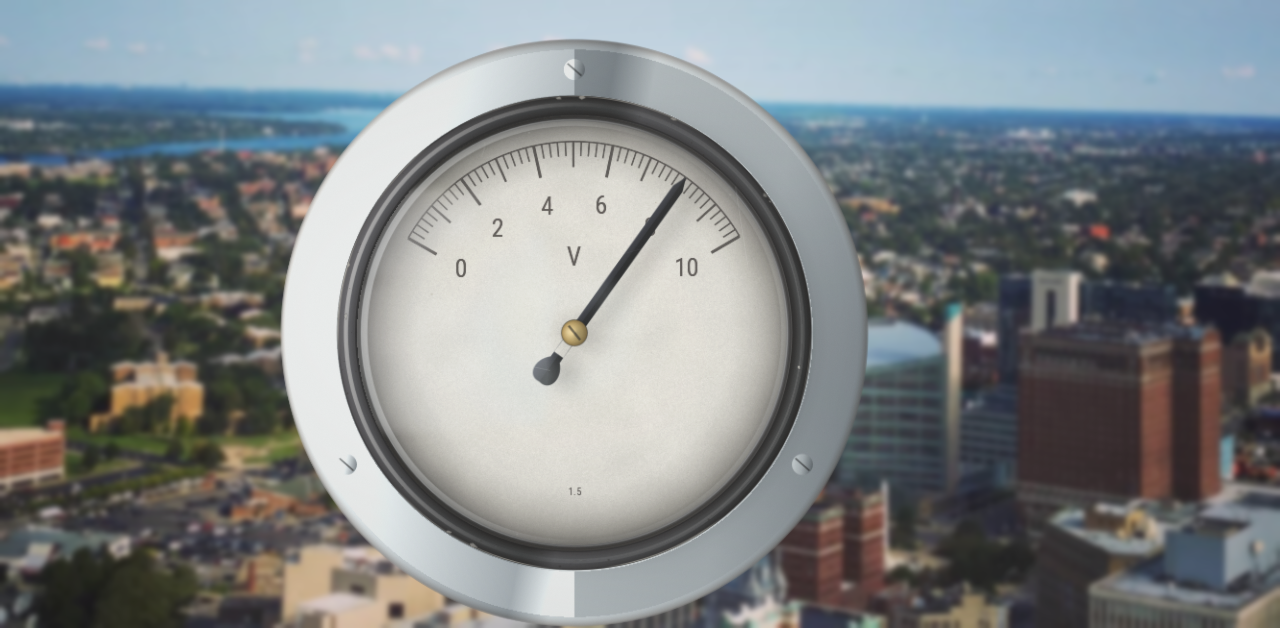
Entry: 8 V
